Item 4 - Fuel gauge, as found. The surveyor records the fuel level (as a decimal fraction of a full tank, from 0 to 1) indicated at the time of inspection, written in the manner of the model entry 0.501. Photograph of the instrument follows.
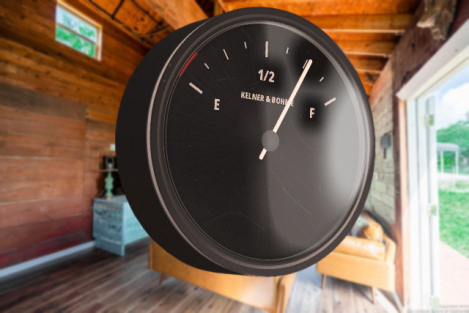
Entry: 0.75
